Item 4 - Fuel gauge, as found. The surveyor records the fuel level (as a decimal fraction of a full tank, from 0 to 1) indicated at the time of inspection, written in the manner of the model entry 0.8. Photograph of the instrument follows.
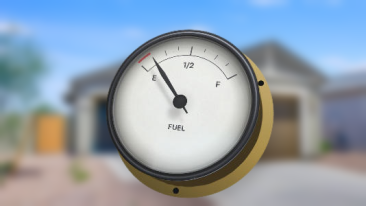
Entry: 0.125
